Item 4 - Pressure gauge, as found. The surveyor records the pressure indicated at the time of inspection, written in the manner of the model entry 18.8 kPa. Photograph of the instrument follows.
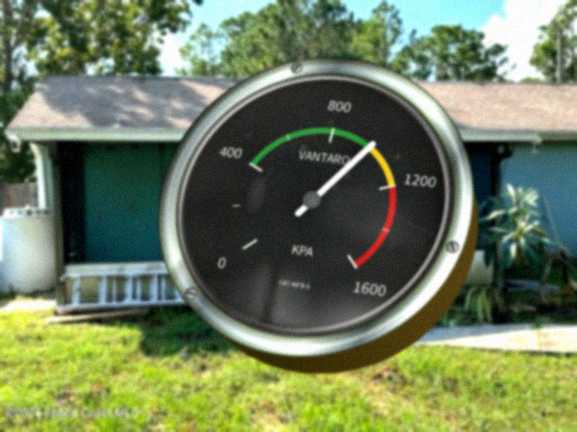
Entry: 1000 kPa
